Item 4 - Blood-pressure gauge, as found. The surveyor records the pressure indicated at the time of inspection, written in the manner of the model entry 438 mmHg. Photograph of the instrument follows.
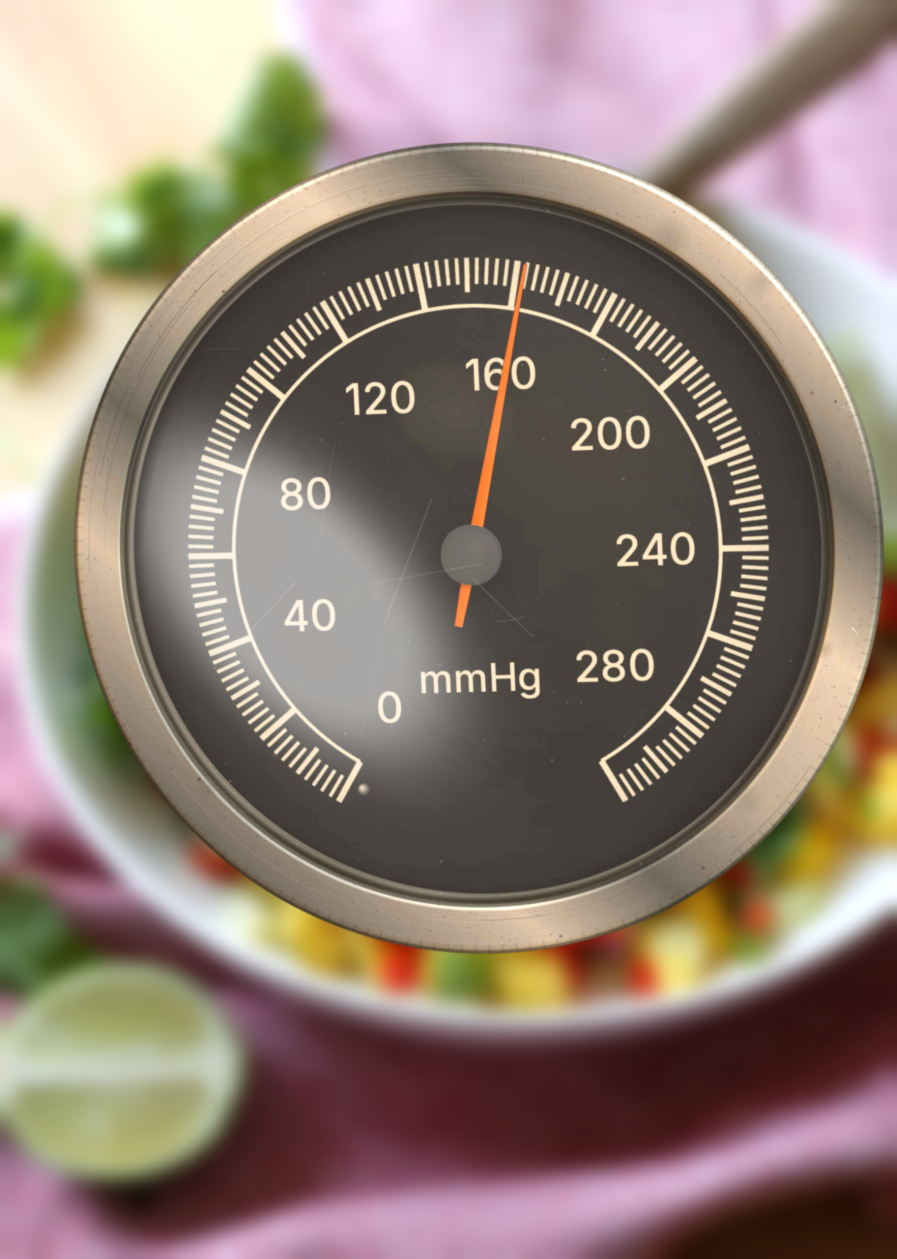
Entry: 162 mmHg
